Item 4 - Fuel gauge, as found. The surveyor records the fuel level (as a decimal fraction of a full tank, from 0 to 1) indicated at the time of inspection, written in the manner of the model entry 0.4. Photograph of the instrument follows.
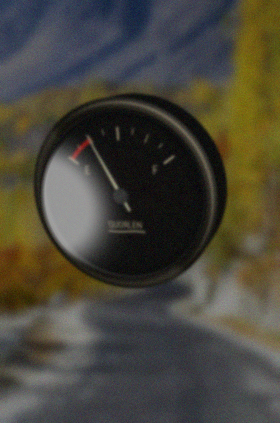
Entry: 0.25
